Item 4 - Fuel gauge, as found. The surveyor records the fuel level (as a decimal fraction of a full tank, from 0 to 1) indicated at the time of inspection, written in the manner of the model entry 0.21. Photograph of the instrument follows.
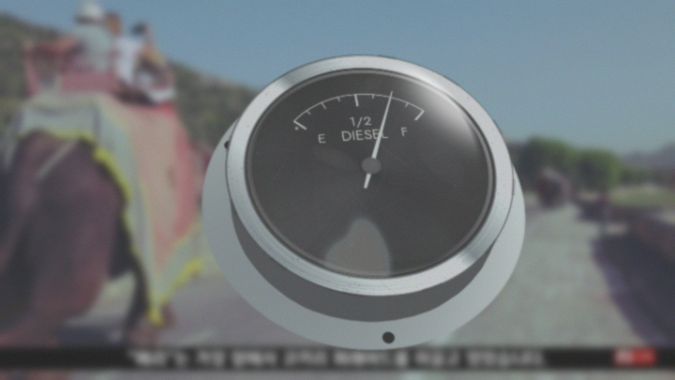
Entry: 0.75
